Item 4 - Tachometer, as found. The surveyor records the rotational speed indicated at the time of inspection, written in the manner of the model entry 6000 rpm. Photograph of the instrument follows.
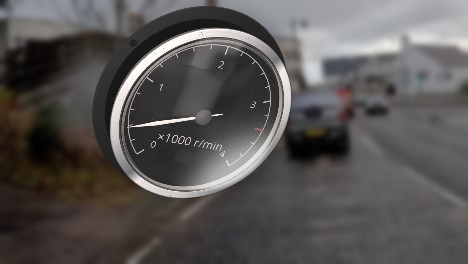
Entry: 400 rpm
